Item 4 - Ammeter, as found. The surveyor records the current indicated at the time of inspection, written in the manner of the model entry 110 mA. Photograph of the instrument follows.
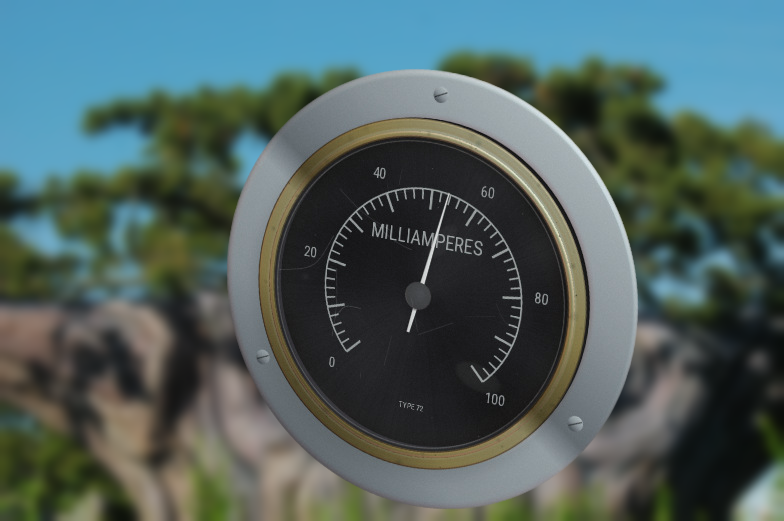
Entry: 54 mA
